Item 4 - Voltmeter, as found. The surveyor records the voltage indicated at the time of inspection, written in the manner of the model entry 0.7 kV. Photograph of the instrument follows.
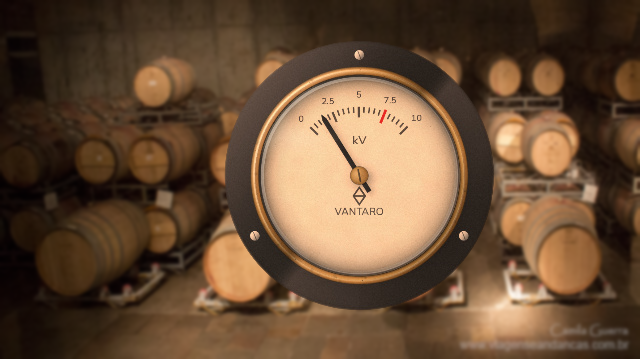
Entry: 1.5 kV
